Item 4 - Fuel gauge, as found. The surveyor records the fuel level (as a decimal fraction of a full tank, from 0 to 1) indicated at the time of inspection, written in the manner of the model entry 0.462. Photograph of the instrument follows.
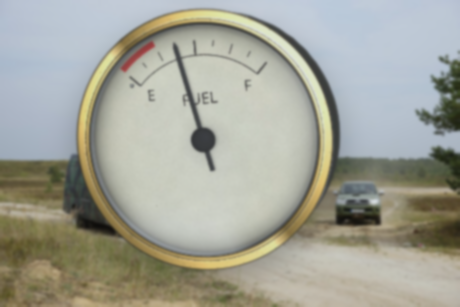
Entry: 0.375
